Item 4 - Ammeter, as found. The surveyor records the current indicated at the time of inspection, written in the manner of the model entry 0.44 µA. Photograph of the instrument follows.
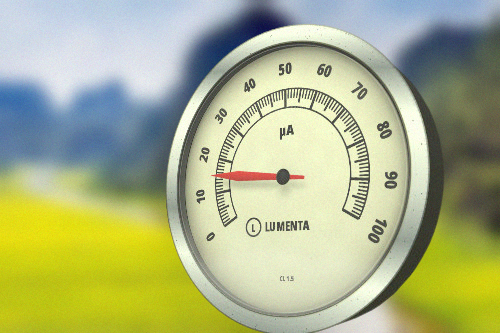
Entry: 15 µA
